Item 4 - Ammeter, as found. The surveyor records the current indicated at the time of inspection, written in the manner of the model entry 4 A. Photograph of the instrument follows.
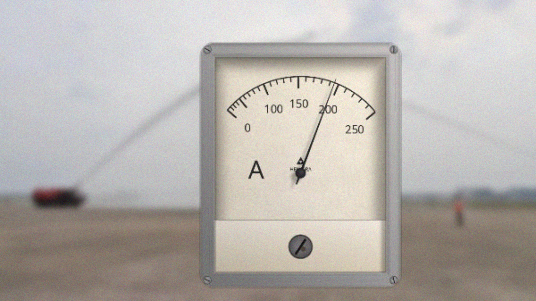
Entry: 195 A
